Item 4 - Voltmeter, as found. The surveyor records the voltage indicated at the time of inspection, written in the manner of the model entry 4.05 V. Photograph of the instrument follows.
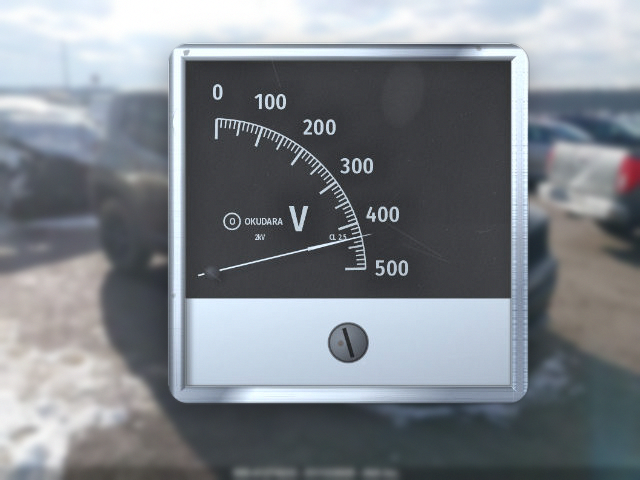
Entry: 430 V
